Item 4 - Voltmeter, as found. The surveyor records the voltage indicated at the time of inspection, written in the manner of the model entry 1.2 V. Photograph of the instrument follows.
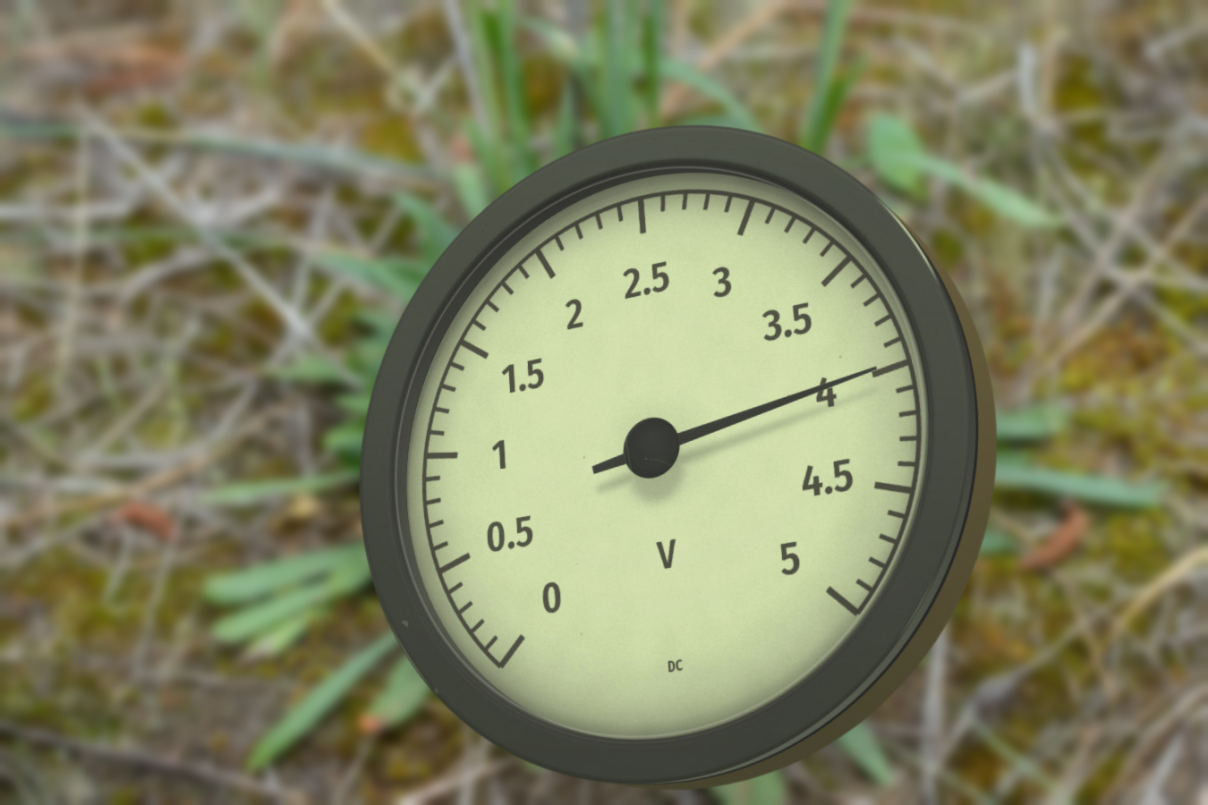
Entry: 4 V
